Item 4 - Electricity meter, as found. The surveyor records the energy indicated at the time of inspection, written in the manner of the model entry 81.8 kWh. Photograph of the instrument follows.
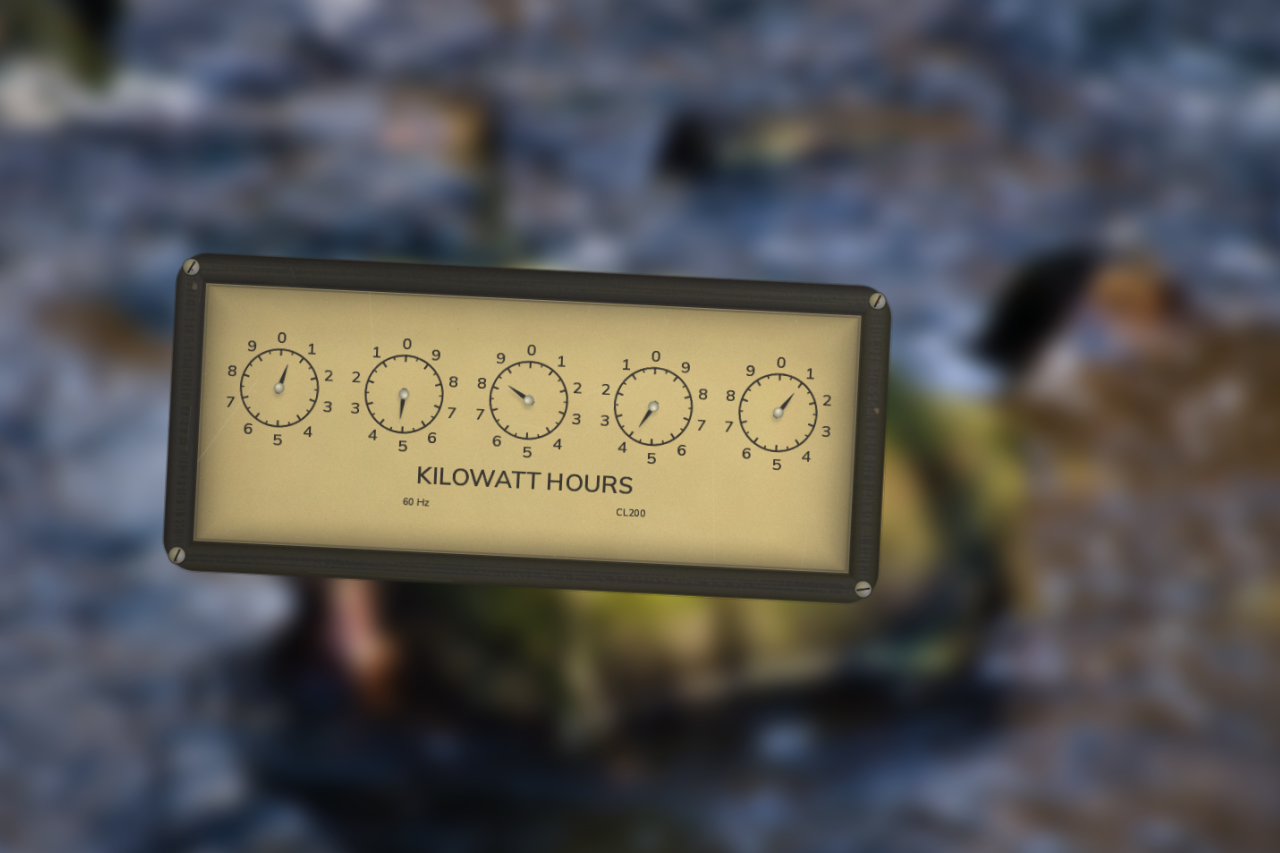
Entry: 4841 kWh
